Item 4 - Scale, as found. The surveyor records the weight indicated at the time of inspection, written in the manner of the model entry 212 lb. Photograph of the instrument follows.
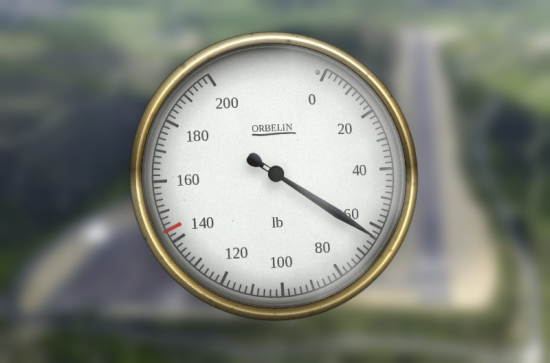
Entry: 64 lb
